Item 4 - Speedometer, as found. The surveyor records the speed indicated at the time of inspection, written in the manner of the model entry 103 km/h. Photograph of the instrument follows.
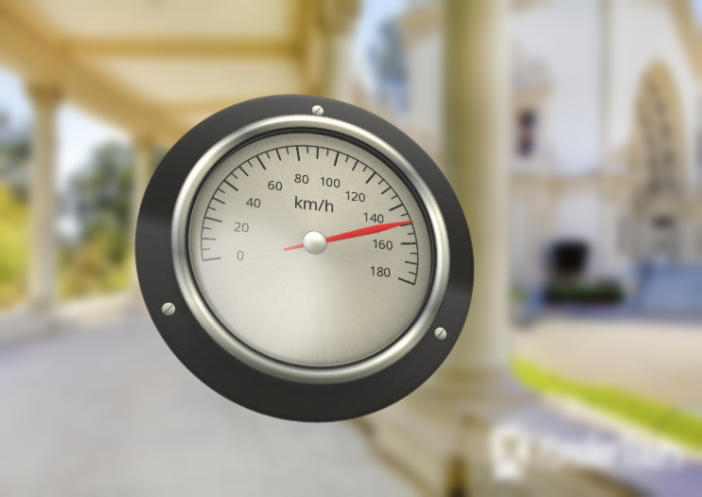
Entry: 150 km/h
